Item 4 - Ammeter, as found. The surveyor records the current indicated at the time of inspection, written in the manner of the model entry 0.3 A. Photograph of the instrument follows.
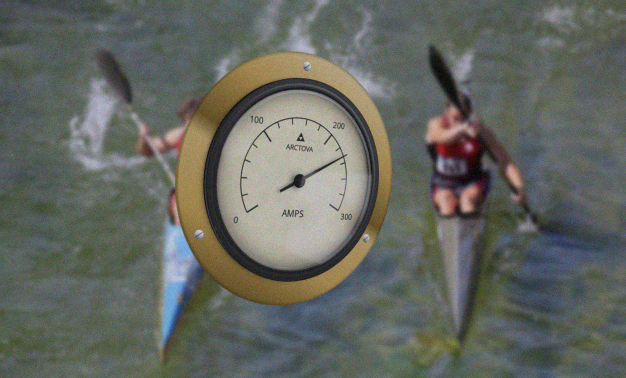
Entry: 230 A
